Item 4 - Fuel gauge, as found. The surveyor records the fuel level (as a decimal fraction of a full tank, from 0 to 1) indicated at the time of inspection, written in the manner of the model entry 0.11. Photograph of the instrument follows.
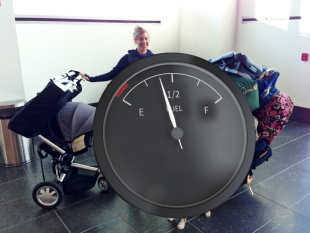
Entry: 0.375
